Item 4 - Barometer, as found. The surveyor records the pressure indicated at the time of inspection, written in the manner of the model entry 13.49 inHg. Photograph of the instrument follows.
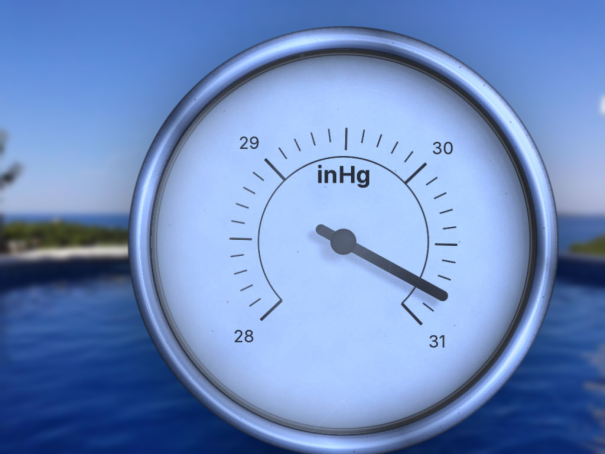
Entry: 30.8 inHg
